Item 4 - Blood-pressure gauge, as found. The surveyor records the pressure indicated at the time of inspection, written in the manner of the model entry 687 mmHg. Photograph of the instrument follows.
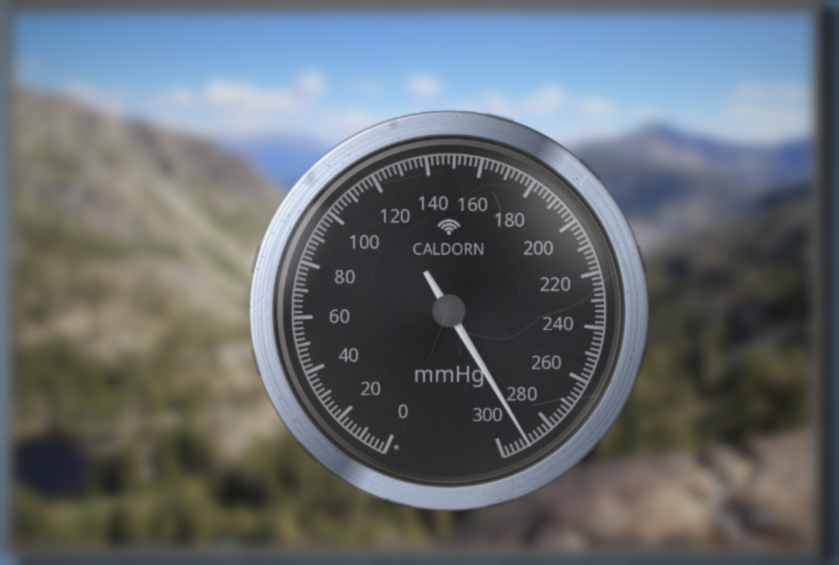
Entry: 290 mmHg
